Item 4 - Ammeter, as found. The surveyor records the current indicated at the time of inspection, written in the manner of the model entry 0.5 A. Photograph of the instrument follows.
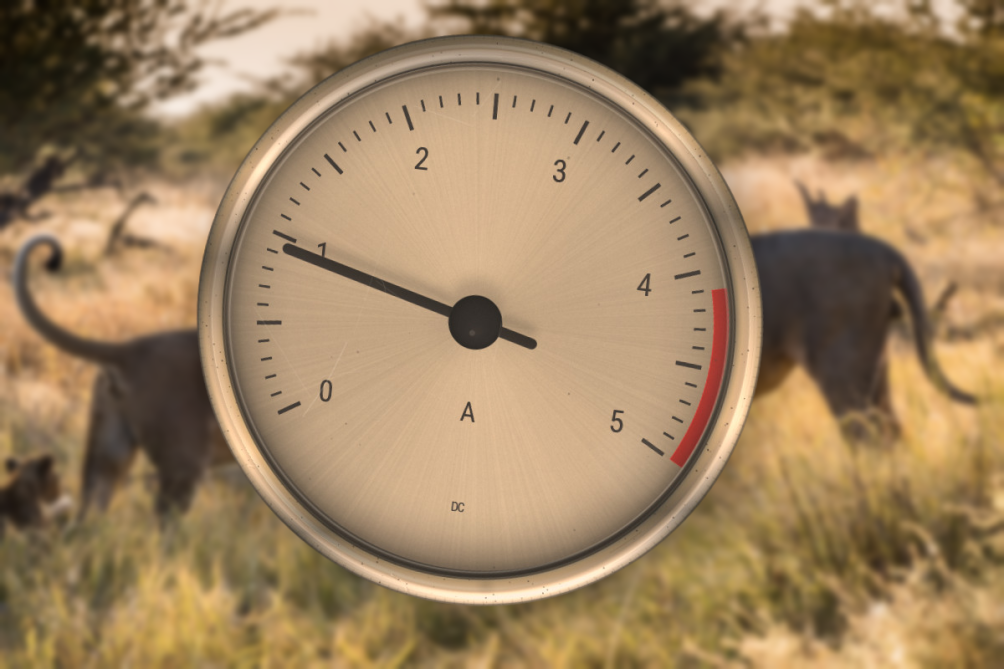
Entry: 0.95 A
